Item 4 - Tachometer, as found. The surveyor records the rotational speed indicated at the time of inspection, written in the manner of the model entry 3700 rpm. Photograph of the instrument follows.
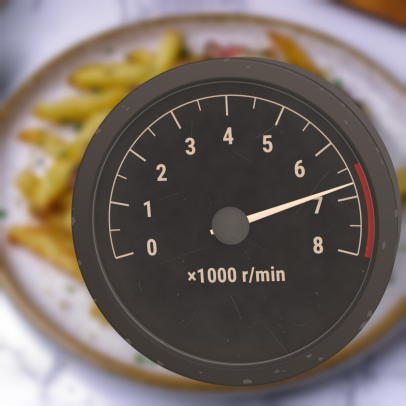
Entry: 6750 rpm
